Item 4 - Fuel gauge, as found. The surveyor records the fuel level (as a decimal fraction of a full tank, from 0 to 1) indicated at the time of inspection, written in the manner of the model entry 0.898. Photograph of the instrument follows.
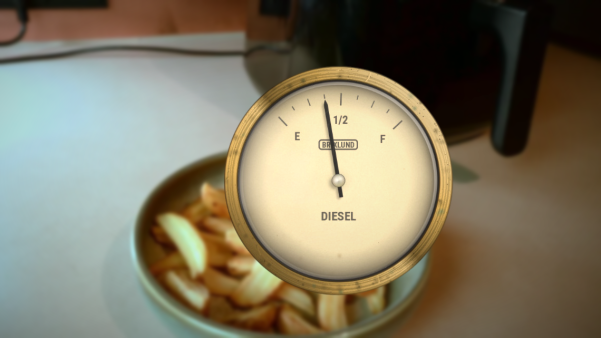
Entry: 0.375
